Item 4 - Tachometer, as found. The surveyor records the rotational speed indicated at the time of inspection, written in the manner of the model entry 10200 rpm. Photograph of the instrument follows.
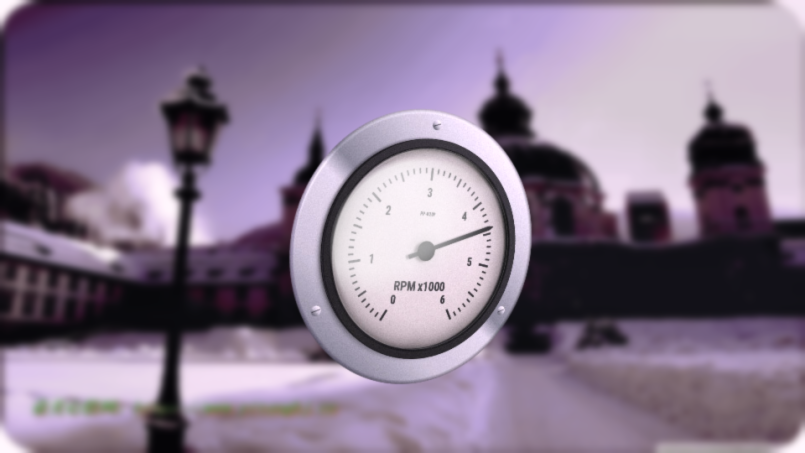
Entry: 4400 rpm
